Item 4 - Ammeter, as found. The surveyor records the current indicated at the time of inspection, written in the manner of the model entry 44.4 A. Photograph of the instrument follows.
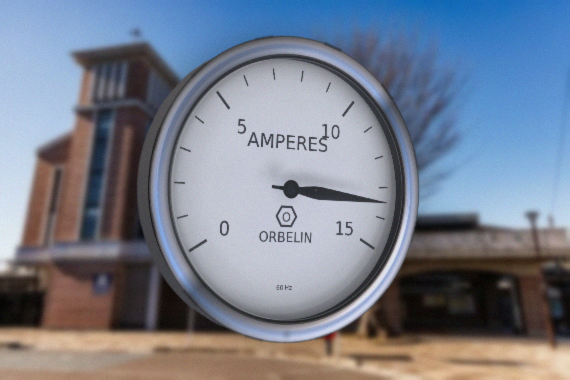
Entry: 13.5 A
